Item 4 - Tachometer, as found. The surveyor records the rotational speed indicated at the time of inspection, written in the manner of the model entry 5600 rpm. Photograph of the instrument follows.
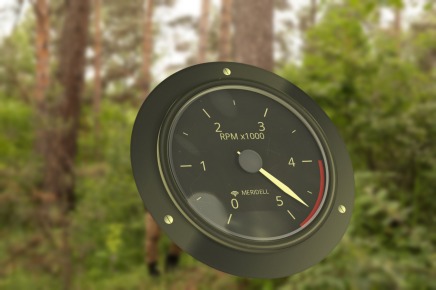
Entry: 4750 rpm
